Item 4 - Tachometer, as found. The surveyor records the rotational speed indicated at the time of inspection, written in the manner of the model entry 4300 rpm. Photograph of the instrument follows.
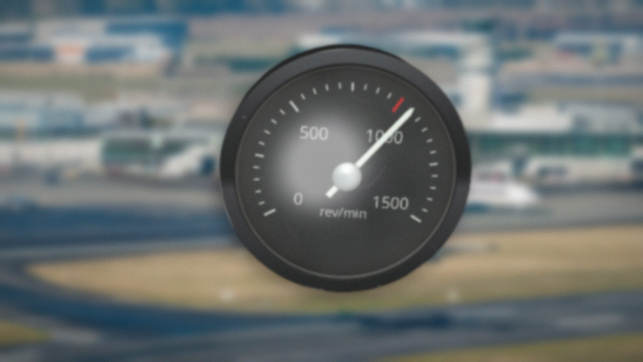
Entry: 1000 rpm
